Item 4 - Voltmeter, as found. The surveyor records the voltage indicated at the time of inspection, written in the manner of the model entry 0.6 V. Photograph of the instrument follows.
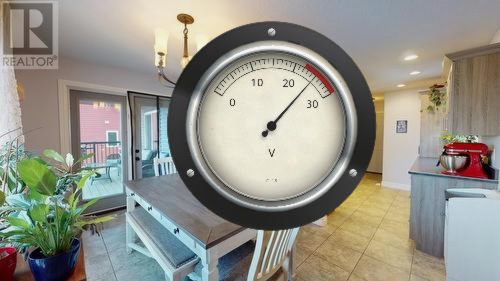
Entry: 25 V
